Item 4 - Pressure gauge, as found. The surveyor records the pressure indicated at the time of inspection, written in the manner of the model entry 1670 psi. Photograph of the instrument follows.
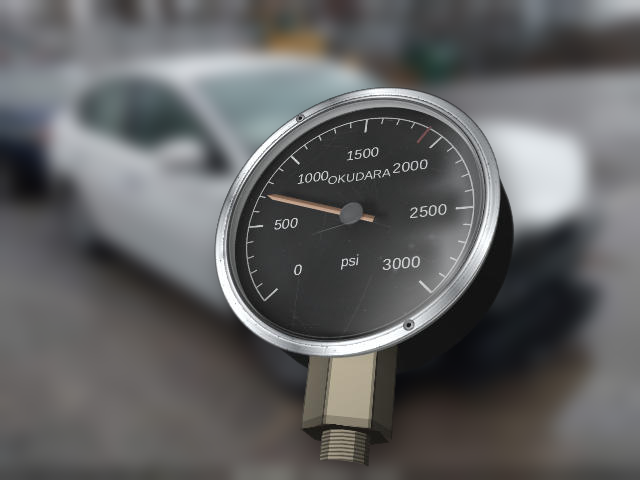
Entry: 700 psi
